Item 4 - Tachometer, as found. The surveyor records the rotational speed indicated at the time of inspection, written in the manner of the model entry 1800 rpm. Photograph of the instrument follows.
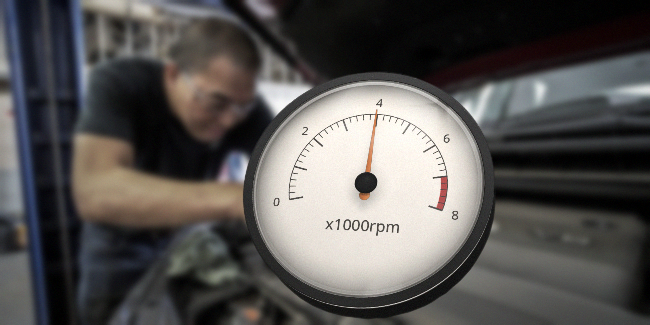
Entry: 4000 rpm
